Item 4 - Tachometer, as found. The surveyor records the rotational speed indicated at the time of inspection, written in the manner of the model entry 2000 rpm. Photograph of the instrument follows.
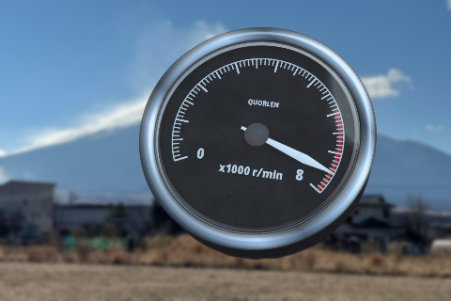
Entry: 7500 rpm
